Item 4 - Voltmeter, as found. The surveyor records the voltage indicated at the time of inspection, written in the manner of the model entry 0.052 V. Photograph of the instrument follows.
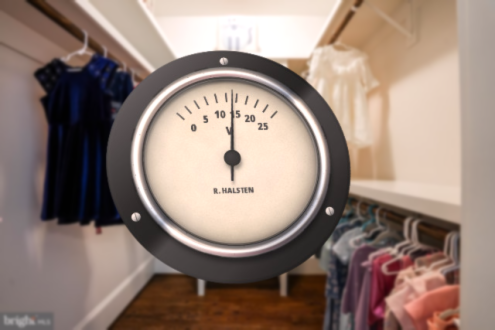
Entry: 13.75 V
